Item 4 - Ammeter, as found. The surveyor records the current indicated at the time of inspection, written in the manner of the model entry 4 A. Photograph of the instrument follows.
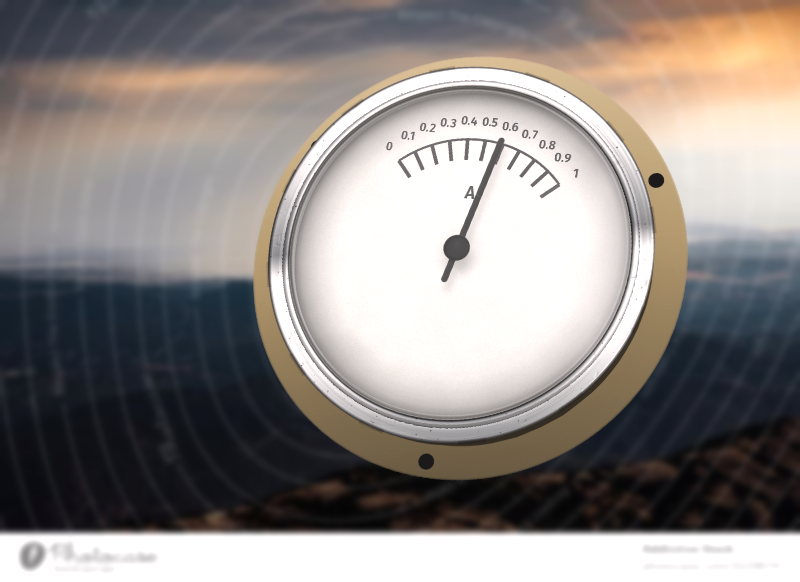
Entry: 0.6 A
